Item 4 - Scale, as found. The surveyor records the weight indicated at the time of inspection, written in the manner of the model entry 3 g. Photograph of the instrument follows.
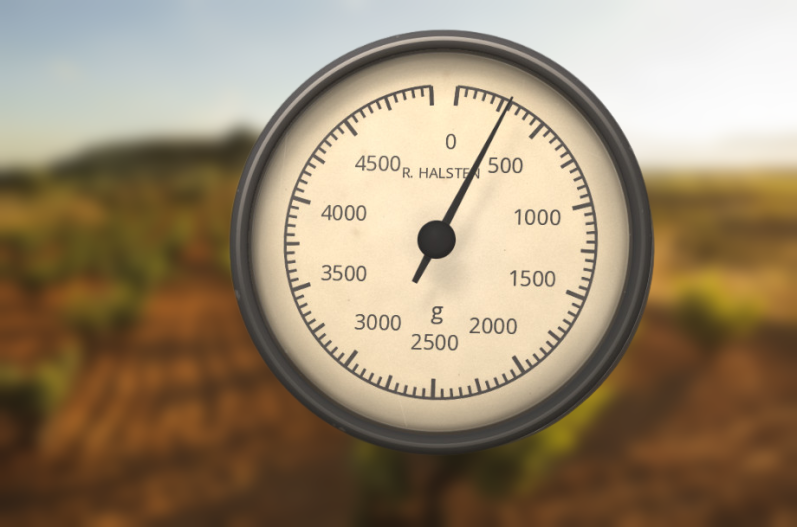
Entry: 300 g
